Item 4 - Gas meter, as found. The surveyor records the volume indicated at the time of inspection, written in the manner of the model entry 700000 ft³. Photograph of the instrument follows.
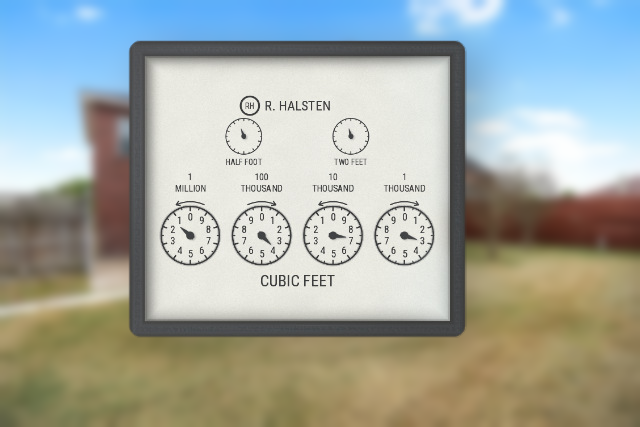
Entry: 137300 ft³
